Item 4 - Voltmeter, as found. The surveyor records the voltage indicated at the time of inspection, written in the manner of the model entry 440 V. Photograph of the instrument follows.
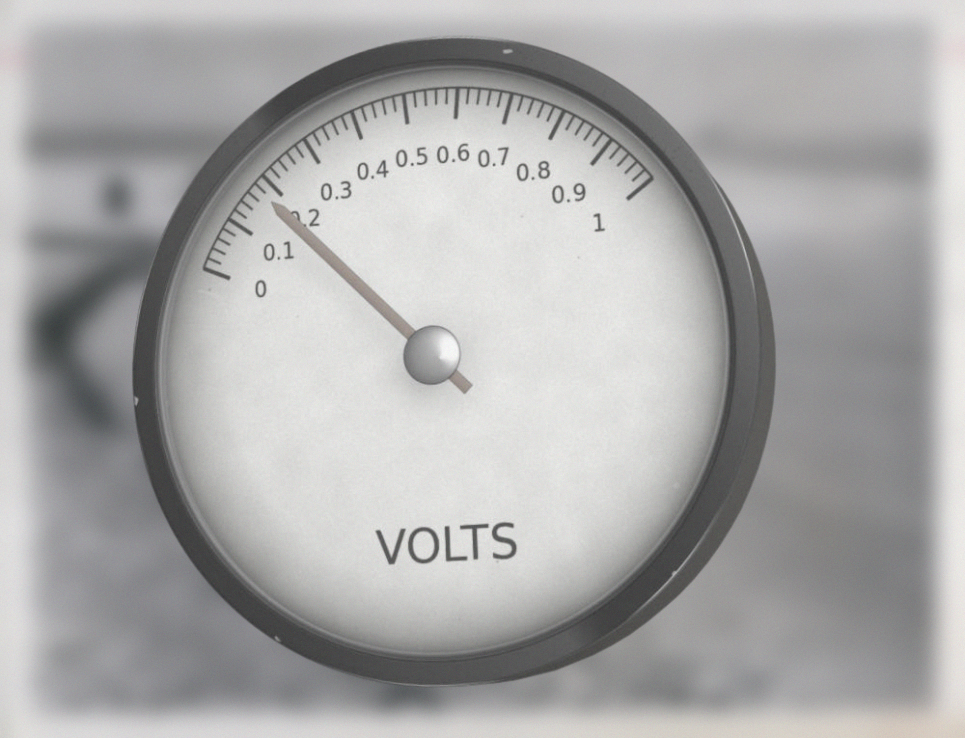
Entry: 0.18 V
